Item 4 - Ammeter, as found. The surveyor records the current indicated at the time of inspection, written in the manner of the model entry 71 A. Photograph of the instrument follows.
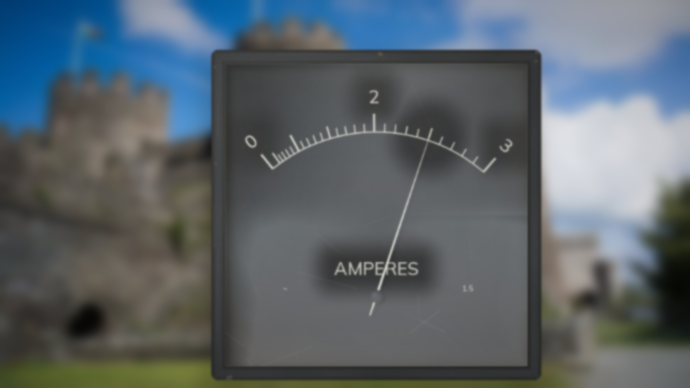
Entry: 2.5 A
